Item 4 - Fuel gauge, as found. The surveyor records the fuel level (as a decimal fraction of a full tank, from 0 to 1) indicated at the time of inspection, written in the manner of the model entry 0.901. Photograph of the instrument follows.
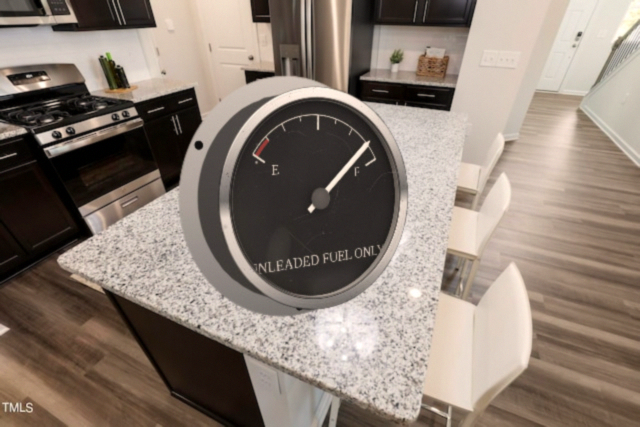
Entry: 0.875
